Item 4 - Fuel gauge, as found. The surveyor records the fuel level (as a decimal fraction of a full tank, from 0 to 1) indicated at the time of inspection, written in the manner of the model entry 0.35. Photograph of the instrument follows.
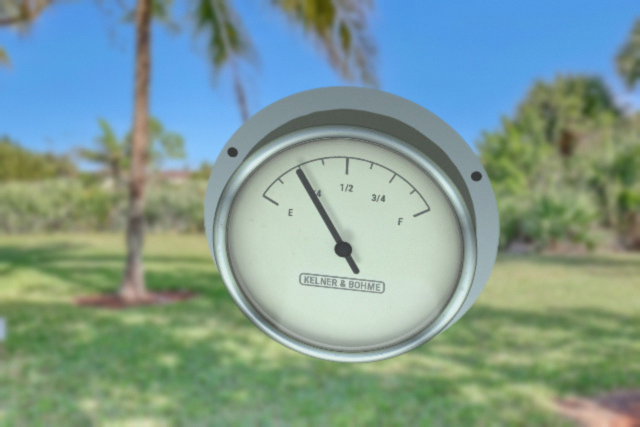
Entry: 0.25
